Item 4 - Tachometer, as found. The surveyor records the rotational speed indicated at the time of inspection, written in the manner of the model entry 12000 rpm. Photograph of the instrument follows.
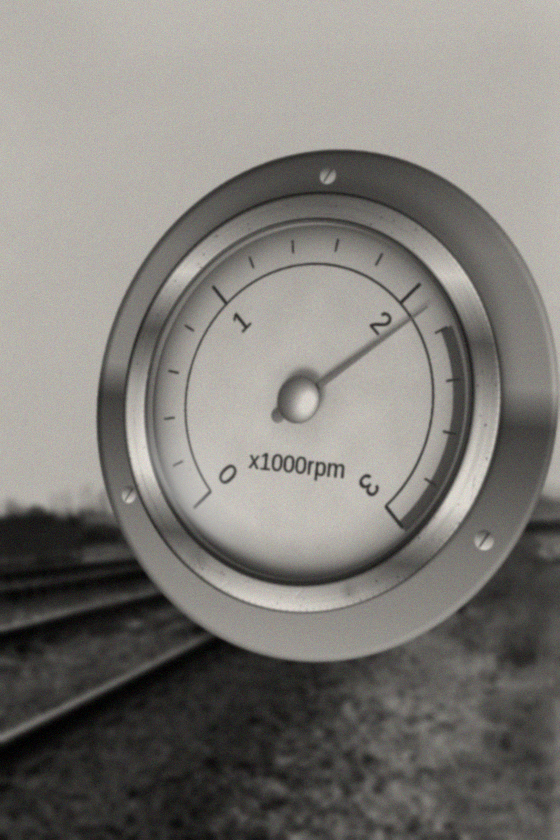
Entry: 2100 rpm
